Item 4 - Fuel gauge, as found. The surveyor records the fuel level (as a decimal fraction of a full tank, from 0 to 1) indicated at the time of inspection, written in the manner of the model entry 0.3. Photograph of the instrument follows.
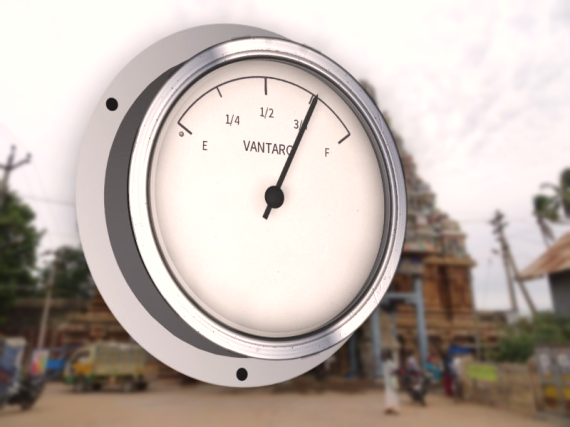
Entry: 0.75
